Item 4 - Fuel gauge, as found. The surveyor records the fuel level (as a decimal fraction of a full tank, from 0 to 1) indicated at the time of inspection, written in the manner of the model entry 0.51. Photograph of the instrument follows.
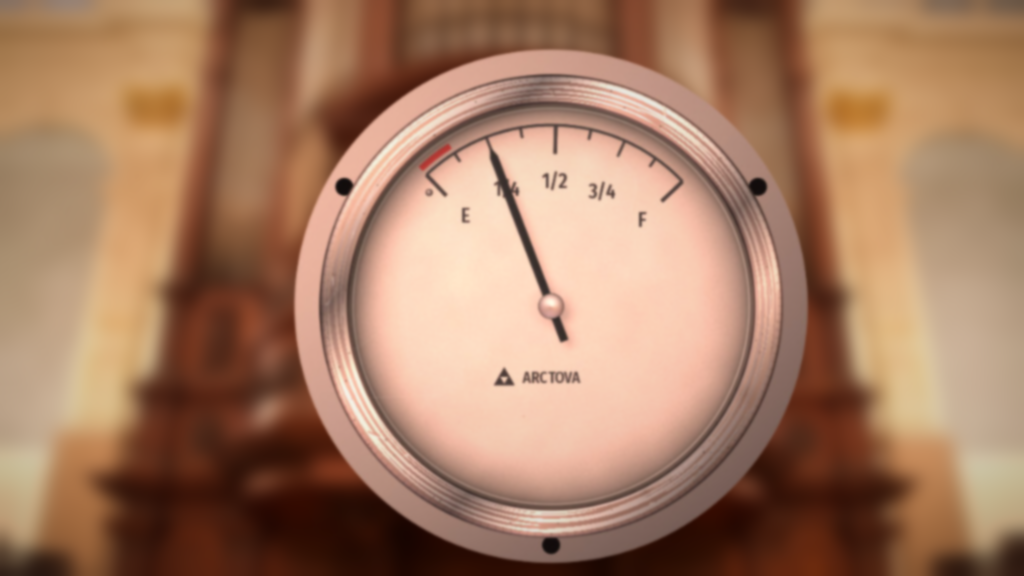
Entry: 0.25
